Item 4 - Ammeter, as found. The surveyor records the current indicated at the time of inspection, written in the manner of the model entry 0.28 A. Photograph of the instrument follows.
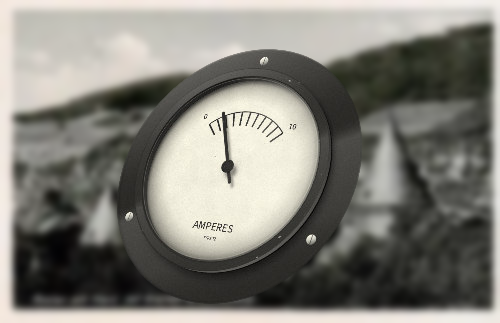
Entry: 2 A
